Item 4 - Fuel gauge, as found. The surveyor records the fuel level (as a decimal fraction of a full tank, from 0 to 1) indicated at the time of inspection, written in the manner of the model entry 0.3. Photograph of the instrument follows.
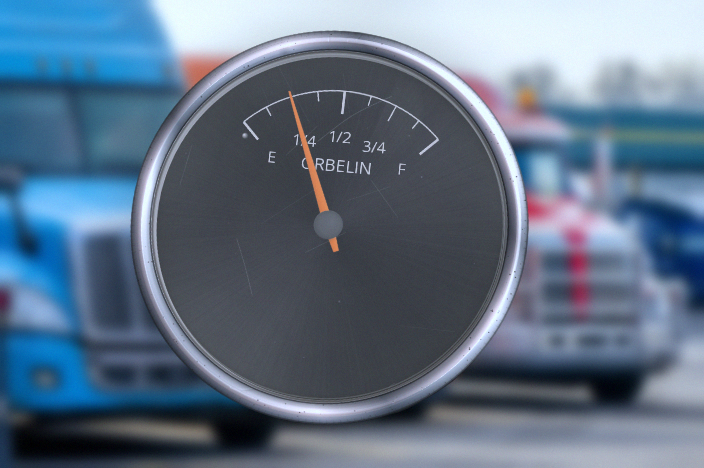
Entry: 0.25
